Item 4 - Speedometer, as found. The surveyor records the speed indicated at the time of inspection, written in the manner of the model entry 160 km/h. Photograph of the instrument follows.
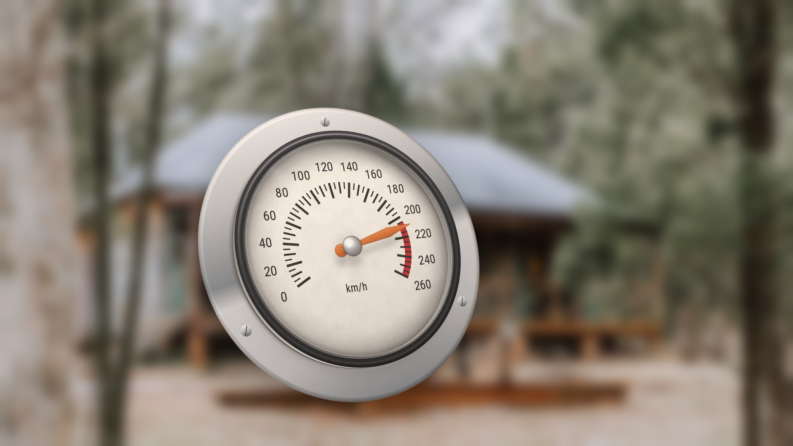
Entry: 210 km/h
